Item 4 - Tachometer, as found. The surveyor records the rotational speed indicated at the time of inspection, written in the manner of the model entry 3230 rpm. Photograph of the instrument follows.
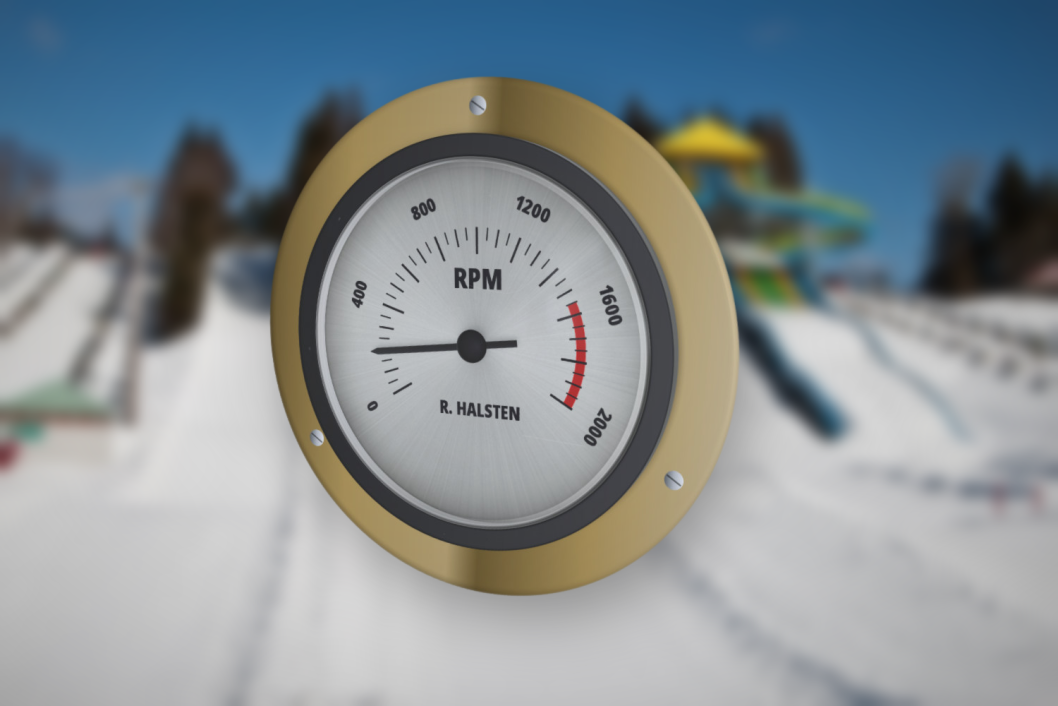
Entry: 200 rpm
